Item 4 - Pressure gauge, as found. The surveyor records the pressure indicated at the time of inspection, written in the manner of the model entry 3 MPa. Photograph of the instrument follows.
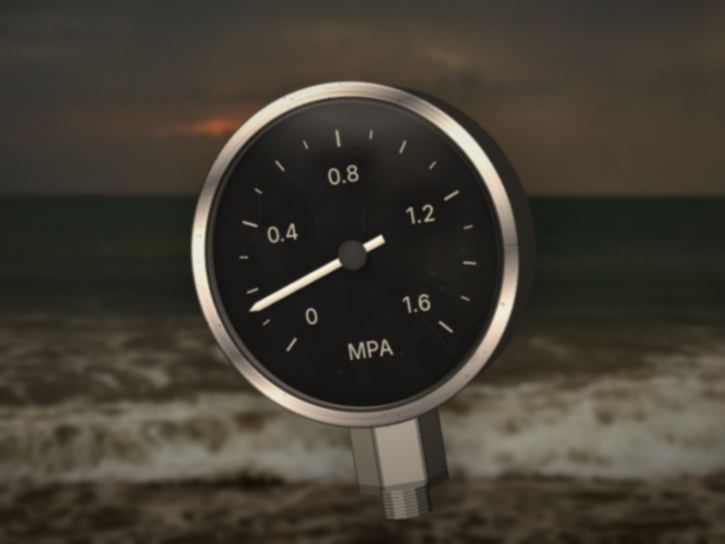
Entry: 0.15 MPa
